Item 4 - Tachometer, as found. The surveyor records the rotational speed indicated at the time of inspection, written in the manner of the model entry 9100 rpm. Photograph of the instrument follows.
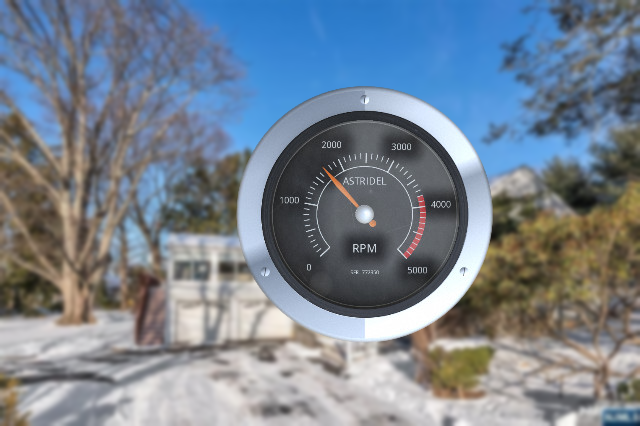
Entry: 1700 rpm
